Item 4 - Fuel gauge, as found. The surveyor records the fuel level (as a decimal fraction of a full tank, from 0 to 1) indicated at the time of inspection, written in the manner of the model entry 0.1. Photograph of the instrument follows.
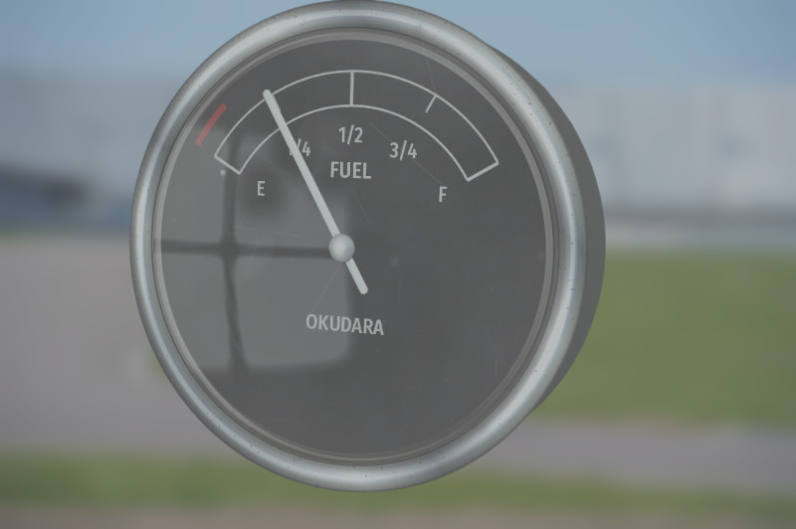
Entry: 0.25
